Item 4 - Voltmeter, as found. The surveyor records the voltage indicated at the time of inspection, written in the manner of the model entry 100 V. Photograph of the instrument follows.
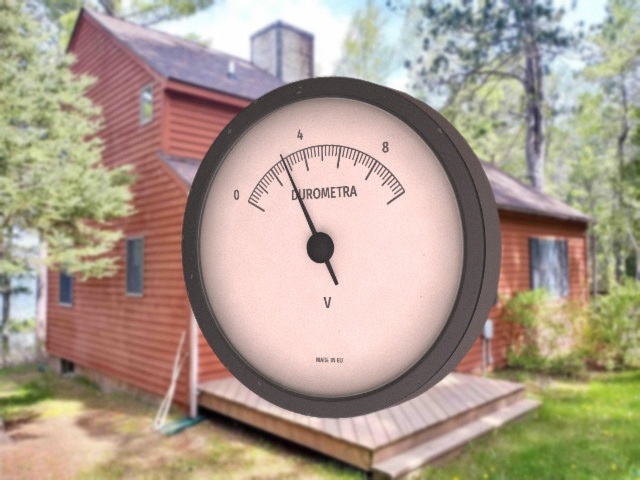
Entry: 3 V
